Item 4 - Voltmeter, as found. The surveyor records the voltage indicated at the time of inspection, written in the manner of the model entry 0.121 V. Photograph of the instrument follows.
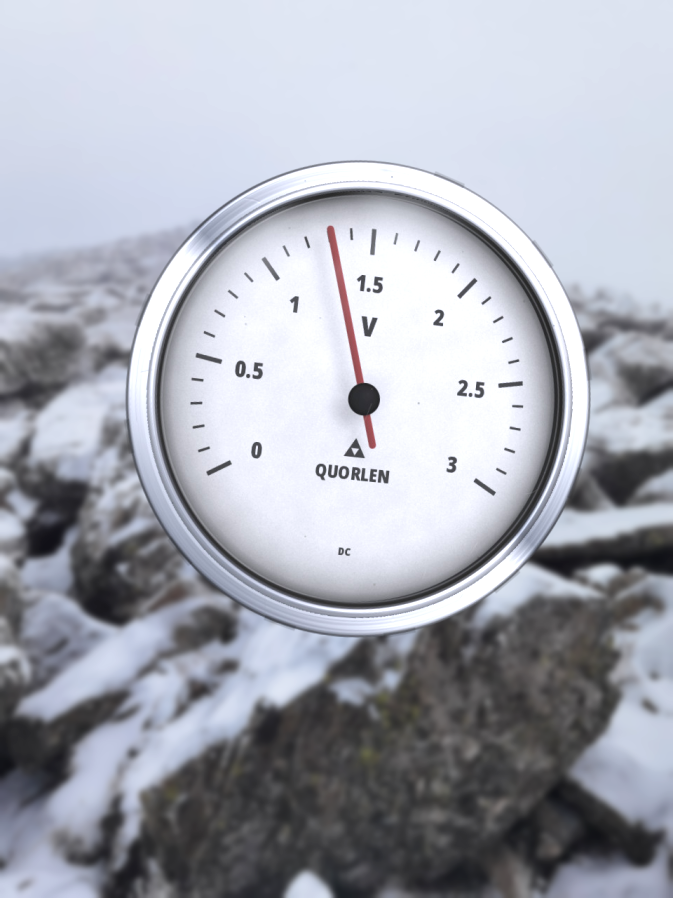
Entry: 1.3 V
